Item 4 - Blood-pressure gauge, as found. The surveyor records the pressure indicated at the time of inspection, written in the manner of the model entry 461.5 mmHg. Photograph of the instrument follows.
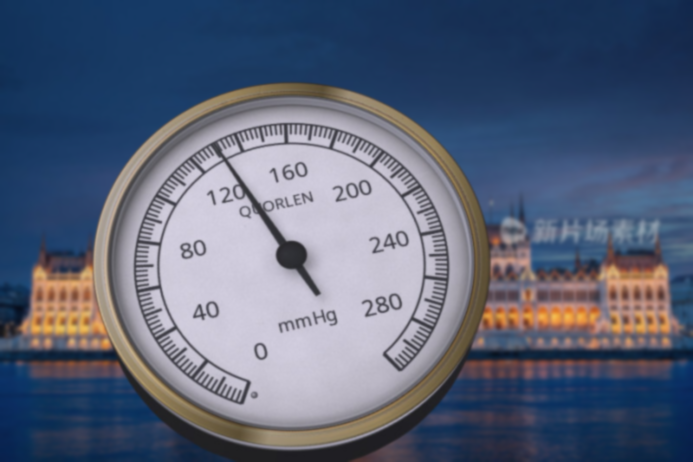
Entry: 130 mmHg
